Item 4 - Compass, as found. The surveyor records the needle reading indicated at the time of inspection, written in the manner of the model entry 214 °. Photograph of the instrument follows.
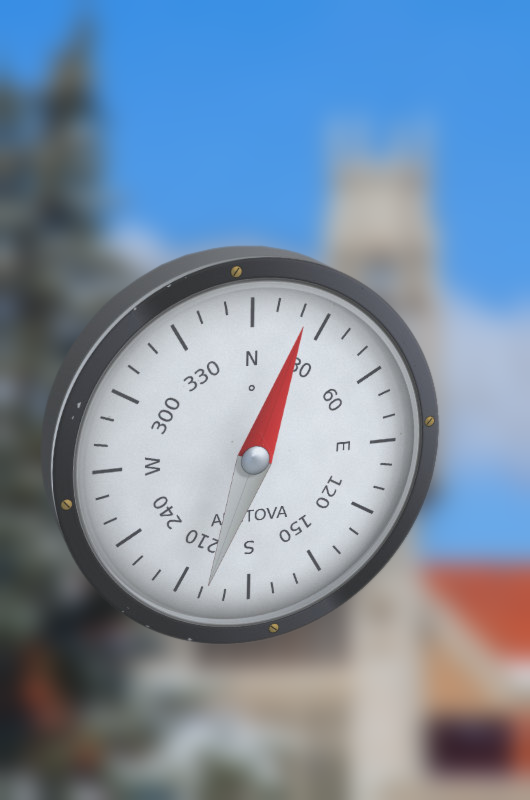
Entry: 20 °
